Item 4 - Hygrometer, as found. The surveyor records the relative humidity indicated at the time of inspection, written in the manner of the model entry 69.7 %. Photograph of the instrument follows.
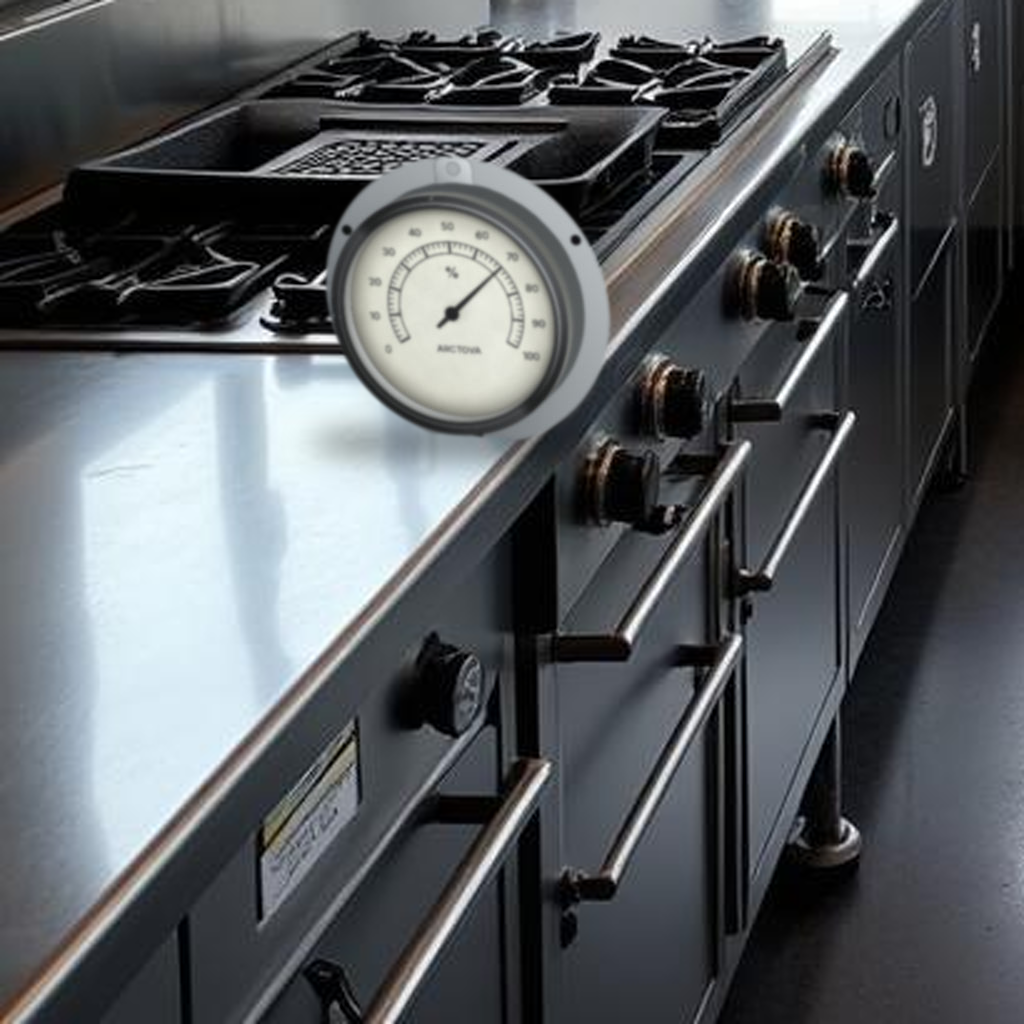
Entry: 70 %
